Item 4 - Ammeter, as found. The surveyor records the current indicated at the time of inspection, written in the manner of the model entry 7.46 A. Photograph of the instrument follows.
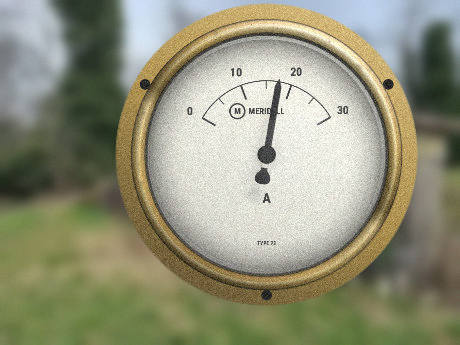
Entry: 17.5 A
